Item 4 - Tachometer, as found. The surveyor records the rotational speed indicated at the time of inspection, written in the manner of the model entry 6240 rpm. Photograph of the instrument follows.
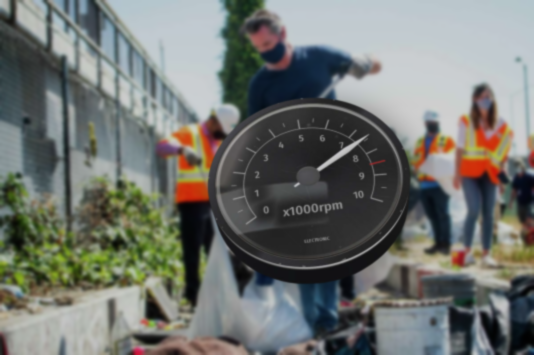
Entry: 7500 rpm
